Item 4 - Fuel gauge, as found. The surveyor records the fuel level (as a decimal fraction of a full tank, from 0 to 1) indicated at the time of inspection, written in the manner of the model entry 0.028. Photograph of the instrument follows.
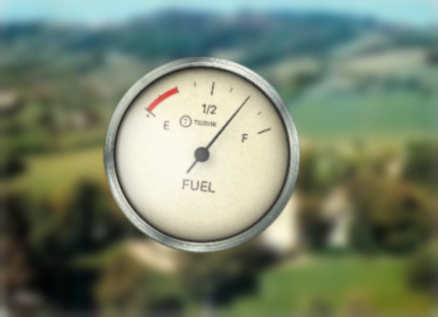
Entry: 0.75
